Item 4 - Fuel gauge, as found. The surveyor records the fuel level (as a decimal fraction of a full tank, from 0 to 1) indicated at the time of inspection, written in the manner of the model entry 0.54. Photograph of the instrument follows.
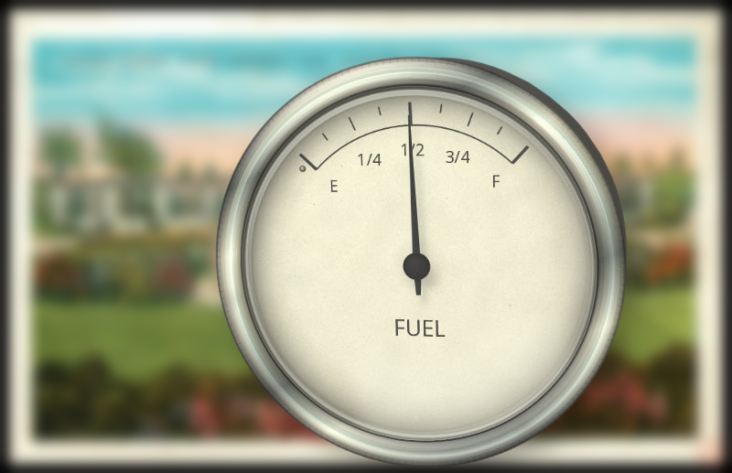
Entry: 0.5
